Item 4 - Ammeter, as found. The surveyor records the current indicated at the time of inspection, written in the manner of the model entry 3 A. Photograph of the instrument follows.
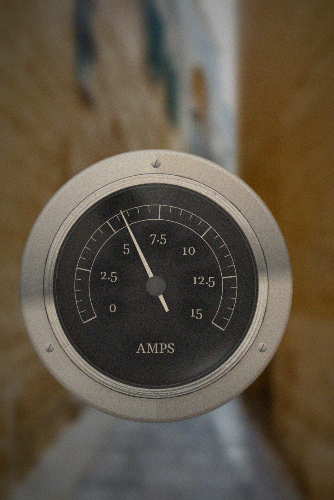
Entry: 5.75 A
